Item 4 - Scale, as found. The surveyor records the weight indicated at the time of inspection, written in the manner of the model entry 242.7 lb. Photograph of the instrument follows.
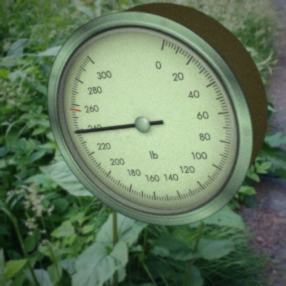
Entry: 240 lb
